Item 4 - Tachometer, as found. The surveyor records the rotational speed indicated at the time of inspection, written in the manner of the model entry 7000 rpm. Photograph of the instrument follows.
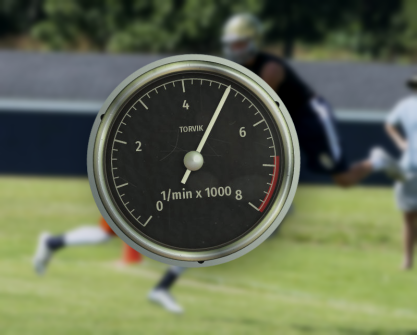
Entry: 5000 rpm
